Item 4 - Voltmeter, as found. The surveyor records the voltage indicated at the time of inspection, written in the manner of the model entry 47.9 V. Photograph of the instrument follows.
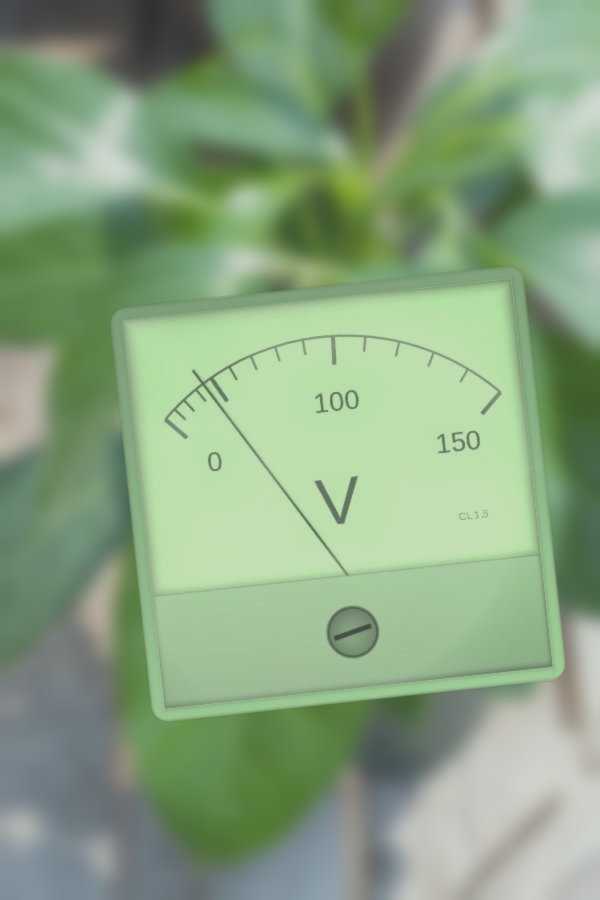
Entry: 45 V
